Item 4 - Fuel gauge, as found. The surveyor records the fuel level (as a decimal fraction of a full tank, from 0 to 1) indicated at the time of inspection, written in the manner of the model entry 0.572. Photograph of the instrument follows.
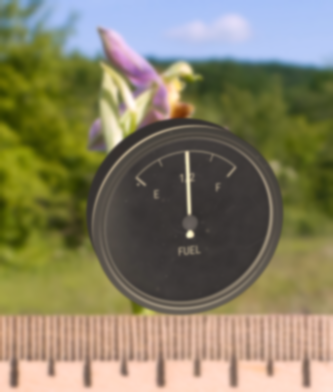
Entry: 0.5
